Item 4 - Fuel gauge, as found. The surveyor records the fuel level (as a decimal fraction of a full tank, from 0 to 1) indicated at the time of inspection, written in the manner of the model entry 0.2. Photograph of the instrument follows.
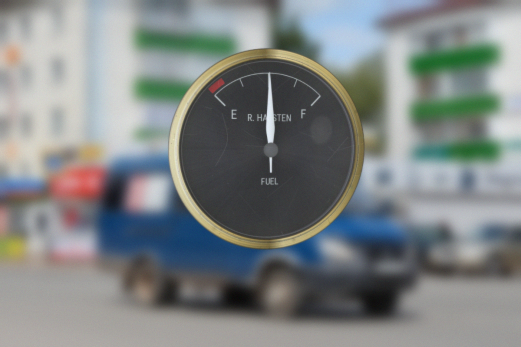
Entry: 0.5
